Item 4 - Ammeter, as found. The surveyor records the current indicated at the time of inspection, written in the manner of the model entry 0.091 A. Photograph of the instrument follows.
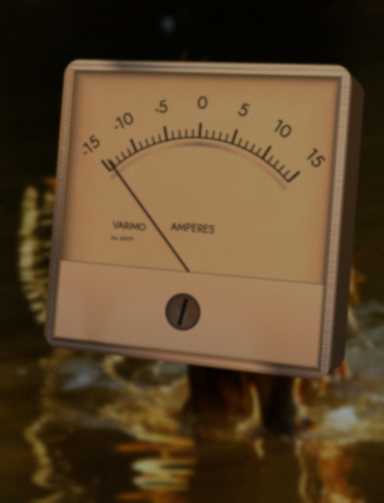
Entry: -14 A
